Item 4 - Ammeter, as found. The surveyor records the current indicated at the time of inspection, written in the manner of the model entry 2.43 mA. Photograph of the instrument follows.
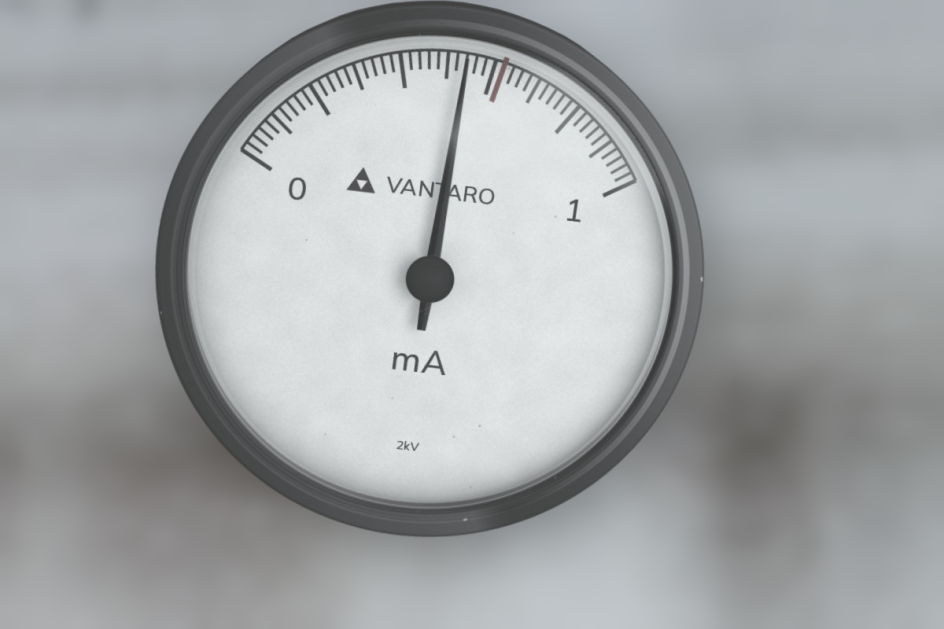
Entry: 0.54 mA
